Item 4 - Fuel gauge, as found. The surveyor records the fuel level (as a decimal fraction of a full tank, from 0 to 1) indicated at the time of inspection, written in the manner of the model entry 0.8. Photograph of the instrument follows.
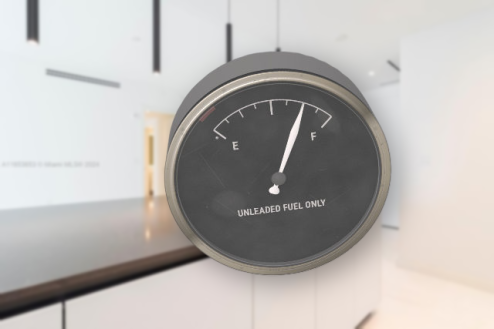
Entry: 0.75
